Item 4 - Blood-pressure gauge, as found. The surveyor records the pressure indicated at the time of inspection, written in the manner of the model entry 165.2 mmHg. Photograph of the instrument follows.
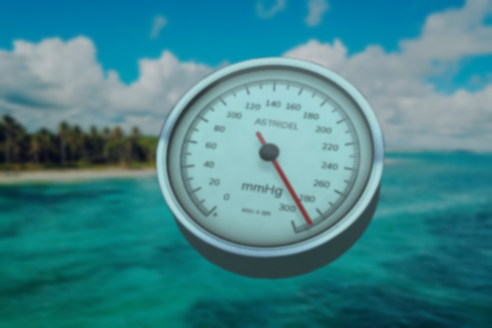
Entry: 290 mmHg
